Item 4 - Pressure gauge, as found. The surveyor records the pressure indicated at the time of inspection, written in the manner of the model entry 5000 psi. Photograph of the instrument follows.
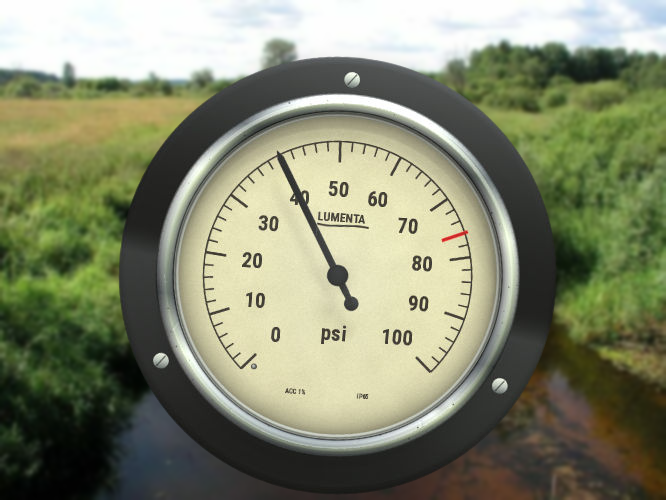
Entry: 40 psi
